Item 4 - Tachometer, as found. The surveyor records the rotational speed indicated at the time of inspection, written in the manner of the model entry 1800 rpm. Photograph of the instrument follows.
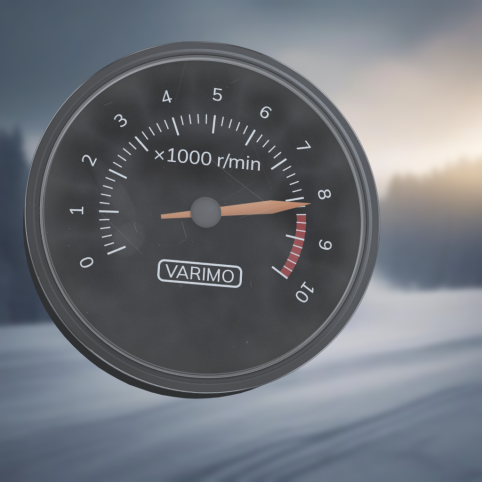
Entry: 8200 rpm
